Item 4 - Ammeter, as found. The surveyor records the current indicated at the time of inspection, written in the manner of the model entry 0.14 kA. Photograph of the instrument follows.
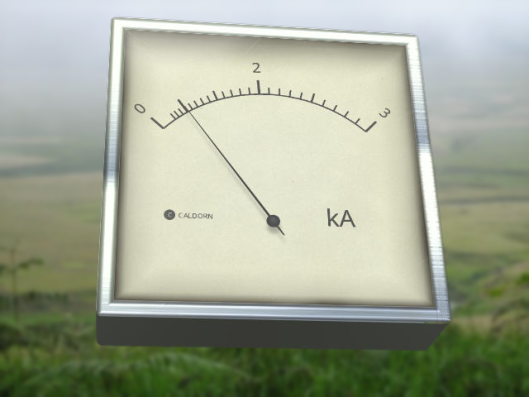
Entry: 1 kA
